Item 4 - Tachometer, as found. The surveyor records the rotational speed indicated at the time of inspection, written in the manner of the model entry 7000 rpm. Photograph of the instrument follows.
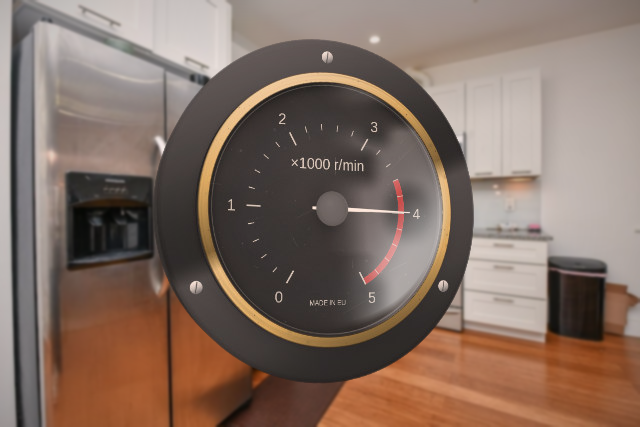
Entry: 4000 rpm
